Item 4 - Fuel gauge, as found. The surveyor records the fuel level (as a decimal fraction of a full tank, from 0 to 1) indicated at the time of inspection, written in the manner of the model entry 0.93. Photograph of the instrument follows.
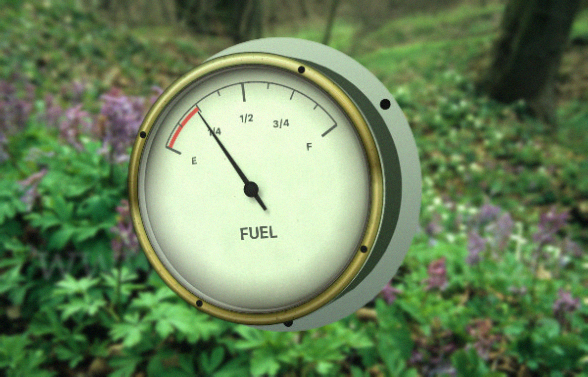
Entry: 0.25
